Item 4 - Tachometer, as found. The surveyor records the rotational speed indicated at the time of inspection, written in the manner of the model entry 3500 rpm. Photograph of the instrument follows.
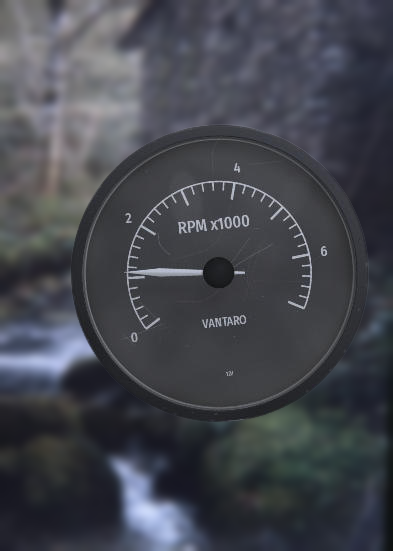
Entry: 1100 rpm
